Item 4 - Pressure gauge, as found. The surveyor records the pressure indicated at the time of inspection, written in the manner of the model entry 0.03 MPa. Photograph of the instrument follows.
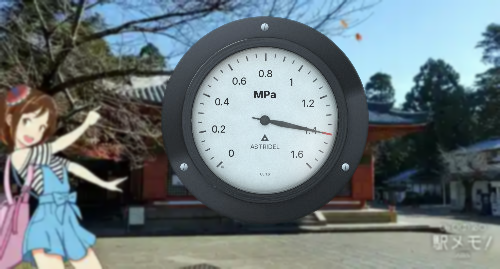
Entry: 1.4 MPa
